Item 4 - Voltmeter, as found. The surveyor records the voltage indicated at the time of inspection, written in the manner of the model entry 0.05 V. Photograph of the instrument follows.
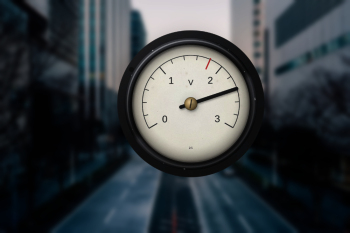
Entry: 2.4 V
